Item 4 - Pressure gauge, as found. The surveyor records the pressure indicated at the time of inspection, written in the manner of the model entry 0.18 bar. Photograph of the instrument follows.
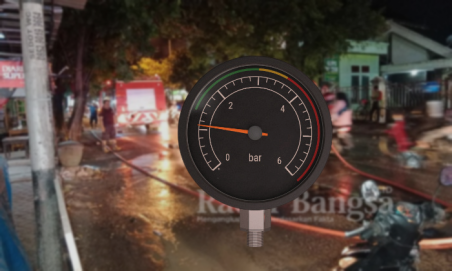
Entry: 1.1 bar
